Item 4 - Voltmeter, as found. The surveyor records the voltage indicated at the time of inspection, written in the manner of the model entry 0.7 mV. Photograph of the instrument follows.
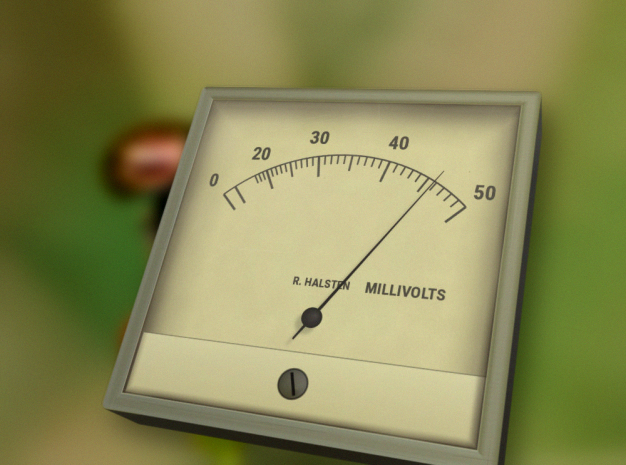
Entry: 46 mV
